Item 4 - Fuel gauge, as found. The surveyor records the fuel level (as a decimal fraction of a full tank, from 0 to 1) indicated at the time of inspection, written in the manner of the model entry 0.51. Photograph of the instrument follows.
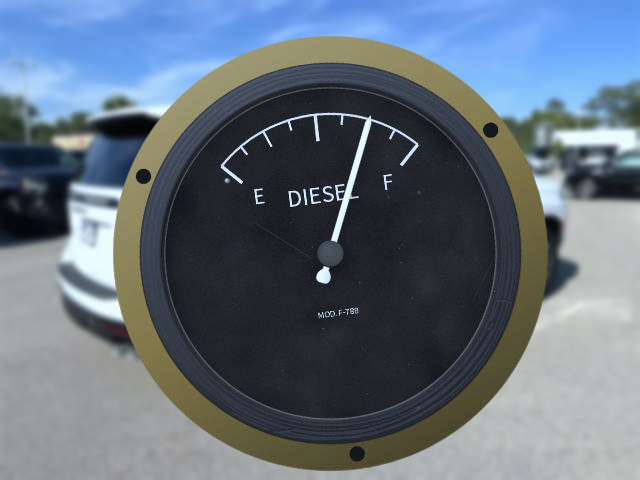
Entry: 0.75
